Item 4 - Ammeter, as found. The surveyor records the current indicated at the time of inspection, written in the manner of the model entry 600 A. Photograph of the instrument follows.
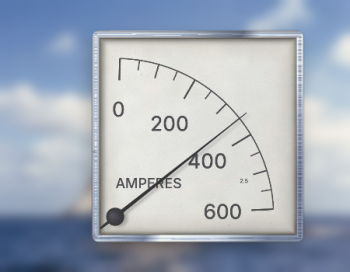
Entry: 350 A
